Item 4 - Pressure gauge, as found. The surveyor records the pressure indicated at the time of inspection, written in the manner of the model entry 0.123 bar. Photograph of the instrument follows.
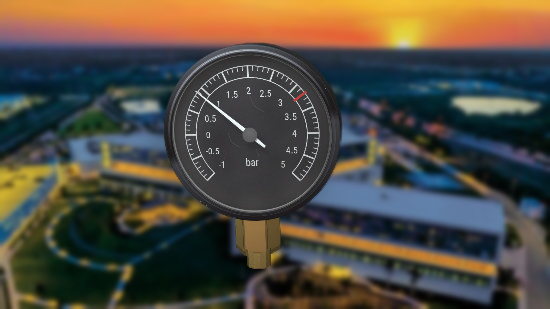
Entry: 0.9 bar
